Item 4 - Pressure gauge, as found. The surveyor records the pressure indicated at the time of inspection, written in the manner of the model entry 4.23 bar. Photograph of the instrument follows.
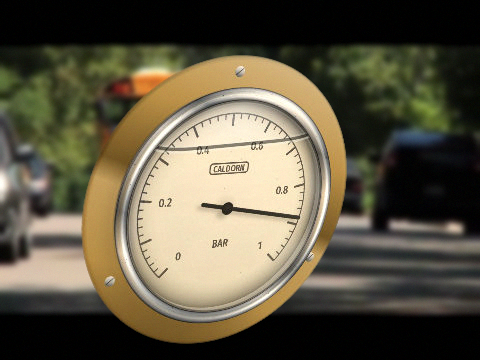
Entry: 0.88 bar
